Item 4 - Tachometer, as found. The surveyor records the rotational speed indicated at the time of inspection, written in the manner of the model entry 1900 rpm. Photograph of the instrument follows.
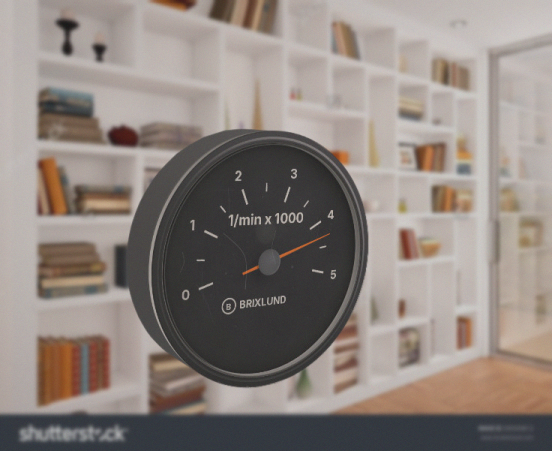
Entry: 4250 rpm
